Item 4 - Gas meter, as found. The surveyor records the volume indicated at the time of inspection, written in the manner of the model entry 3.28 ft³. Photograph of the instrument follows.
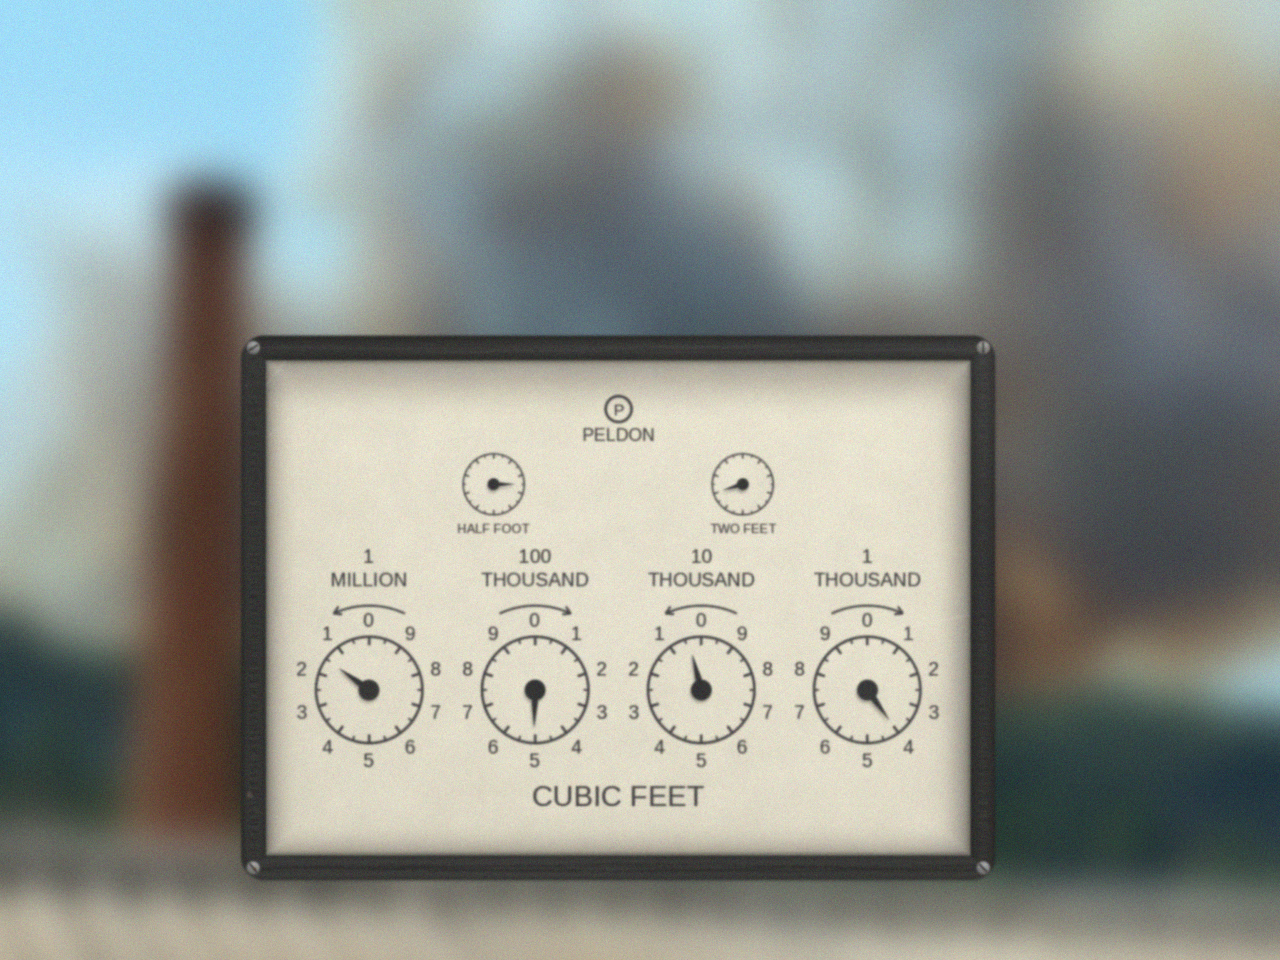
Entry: 150400 ft³
